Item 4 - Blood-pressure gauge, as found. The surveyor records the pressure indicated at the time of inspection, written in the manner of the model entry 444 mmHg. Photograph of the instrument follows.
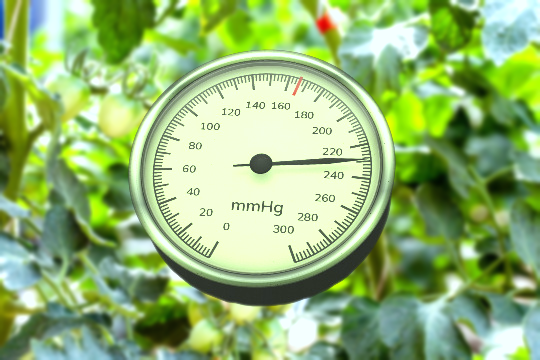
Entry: 230 mmHg
